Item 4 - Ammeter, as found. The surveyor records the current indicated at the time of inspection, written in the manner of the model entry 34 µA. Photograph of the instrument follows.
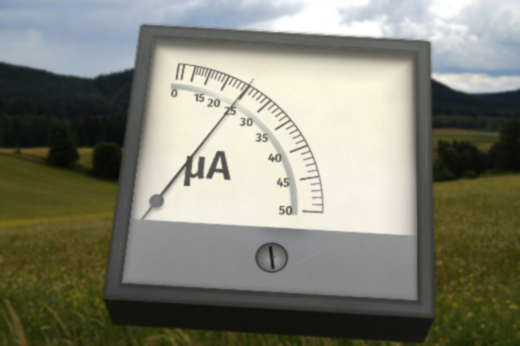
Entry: 25 µA
